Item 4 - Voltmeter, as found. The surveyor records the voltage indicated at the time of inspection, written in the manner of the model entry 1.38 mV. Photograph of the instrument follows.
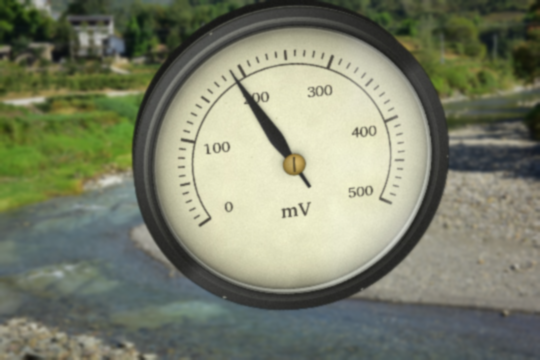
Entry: 190 mV
